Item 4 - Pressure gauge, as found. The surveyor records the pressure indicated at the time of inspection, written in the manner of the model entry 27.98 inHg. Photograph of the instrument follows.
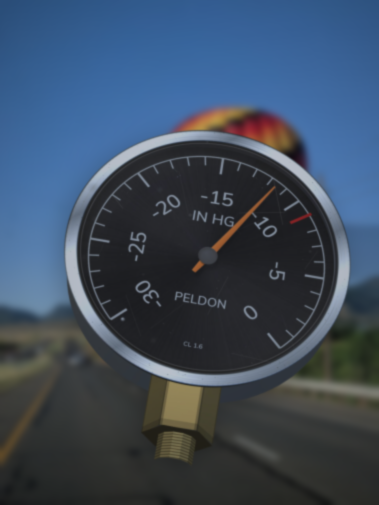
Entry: -11.5 inHg
